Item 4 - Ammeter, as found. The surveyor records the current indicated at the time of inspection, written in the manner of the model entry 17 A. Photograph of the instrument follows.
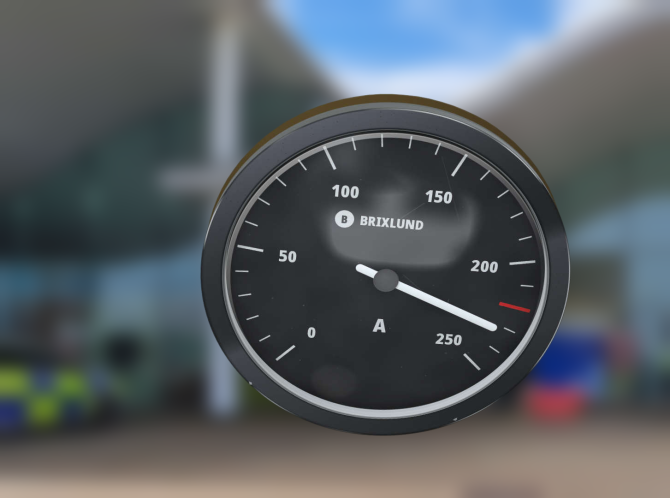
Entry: 230 A
